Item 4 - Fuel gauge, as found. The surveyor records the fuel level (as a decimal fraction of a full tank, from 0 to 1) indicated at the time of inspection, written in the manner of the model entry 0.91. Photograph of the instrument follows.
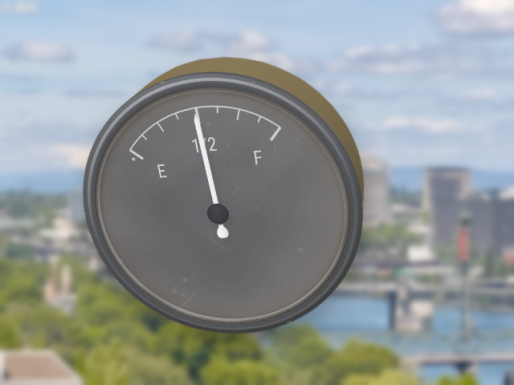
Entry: 0.5
